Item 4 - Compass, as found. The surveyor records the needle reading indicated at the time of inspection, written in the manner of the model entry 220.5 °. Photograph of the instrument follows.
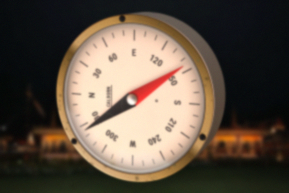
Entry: 145 °
